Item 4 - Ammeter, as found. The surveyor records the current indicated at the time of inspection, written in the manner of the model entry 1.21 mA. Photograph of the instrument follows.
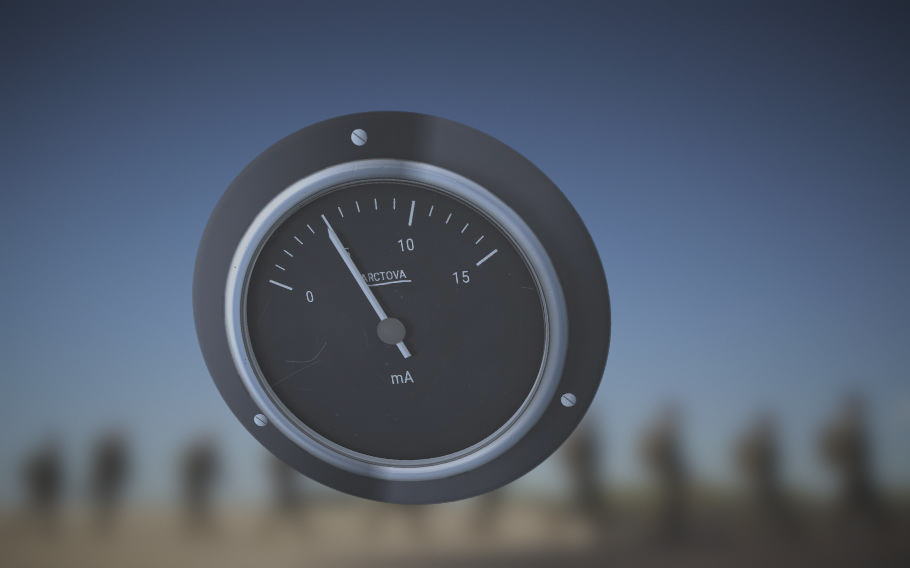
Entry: 5 mA
